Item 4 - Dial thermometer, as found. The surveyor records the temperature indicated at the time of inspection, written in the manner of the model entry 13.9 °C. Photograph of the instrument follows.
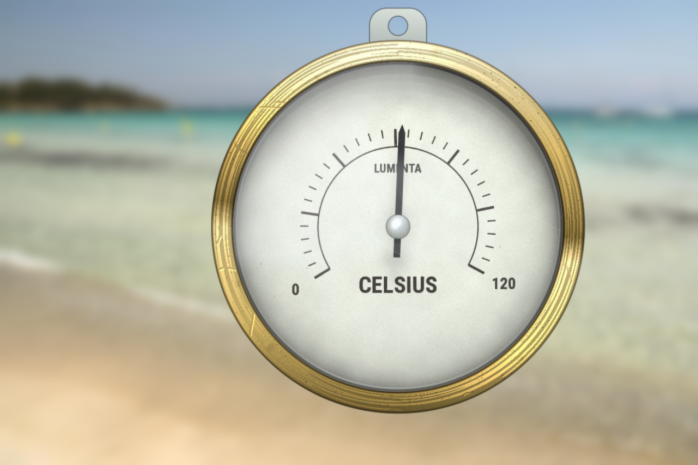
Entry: 62 °C
